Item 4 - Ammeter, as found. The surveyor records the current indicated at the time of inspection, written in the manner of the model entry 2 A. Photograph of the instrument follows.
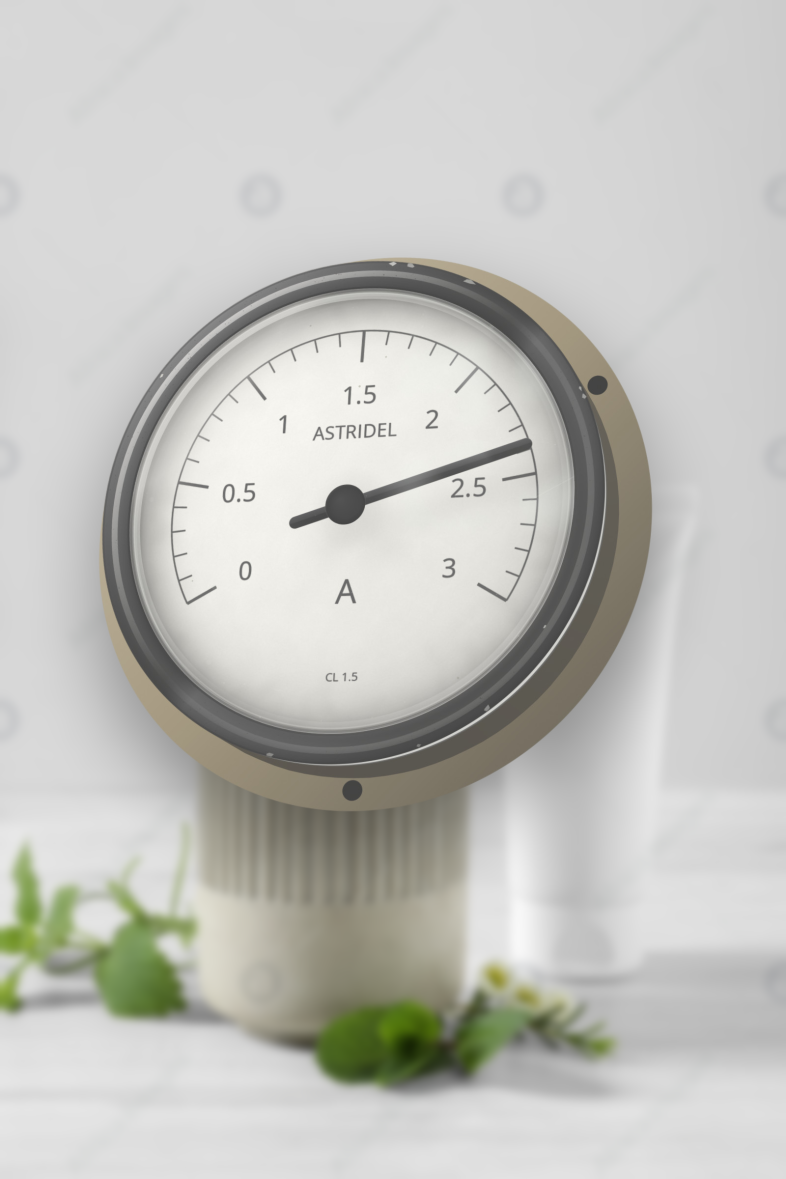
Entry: 2.4 A
